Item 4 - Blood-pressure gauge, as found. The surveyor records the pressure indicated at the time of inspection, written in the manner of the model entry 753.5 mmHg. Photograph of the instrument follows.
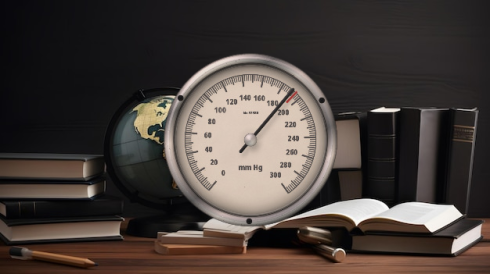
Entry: 190 mmHg
